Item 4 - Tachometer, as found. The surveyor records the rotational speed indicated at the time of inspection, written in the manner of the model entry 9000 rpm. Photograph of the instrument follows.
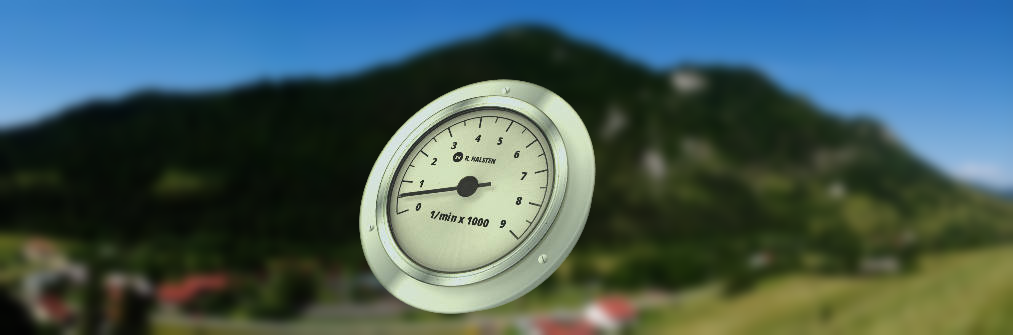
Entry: 500 rpm
